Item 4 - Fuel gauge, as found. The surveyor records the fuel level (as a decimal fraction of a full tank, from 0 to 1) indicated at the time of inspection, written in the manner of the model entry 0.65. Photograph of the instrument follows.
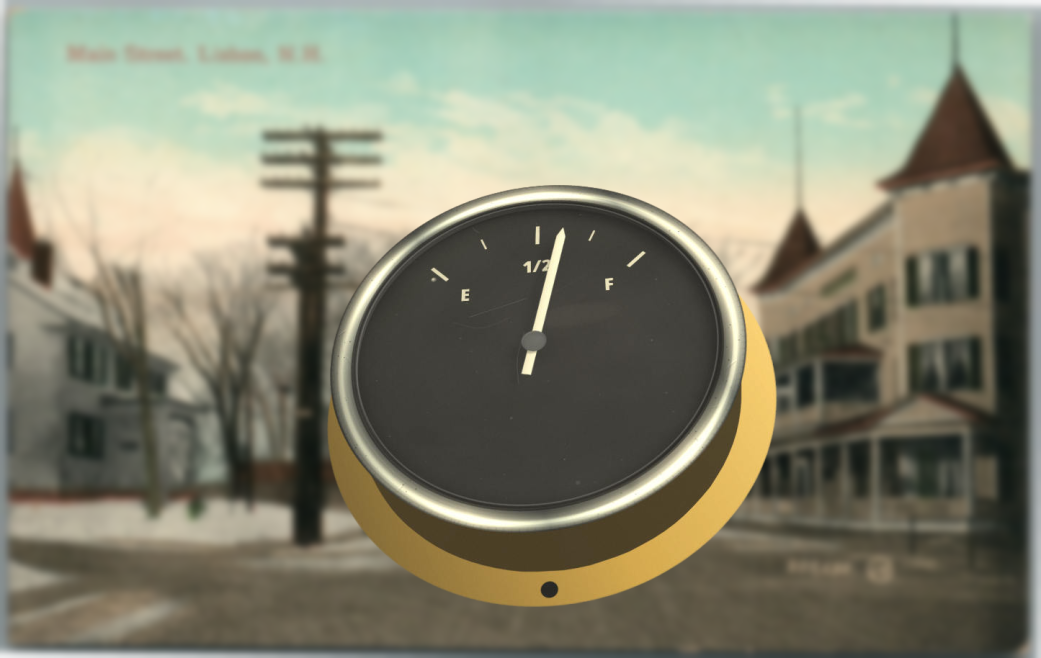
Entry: 0.625
